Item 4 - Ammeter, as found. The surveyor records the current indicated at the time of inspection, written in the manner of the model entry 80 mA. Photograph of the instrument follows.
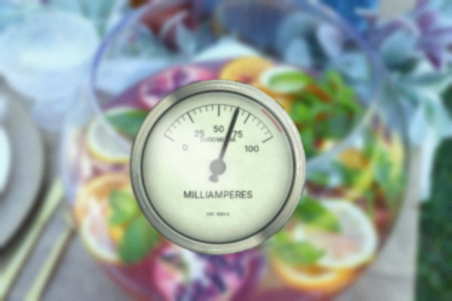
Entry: 65 mA
